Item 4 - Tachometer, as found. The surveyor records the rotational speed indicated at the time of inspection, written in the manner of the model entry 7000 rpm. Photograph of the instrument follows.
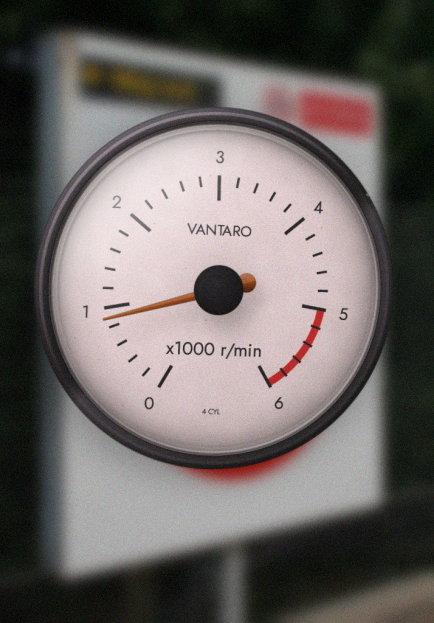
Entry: 900 rpm
